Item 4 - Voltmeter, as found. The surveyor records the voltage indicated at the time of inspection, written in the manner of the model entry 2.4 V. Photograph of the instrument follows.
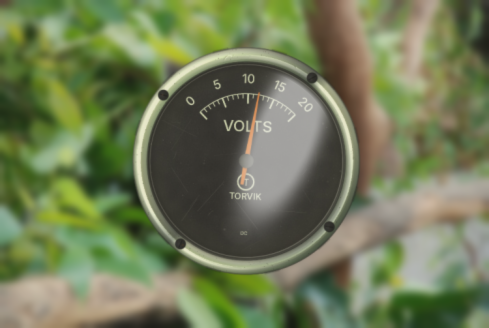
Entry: 12 V
